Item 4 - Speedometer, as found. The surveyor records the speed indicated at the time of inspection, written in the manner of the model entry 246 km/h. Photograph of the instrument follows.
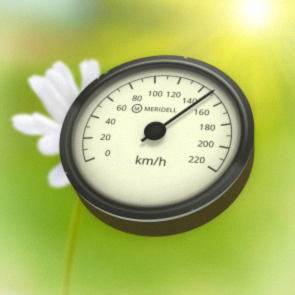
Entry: 150 km/h
